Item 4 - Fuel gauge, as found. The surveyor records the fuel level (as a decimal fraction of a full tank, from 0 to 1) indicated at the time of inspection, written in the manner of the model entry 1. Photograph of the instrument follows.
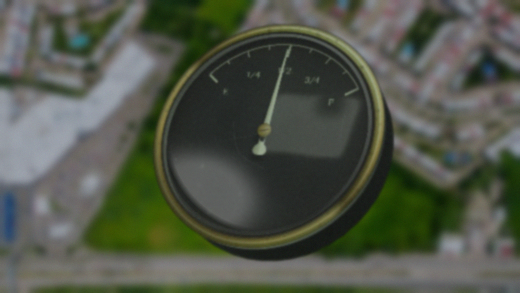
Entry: 0.5
